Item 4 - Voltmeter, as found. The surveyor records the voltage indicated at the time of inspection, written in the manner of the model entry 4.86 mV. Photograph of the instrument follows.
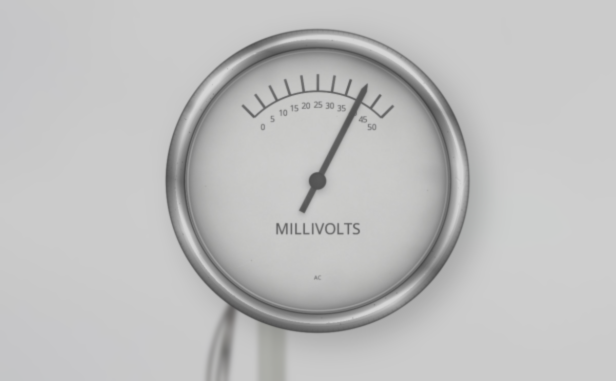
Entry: 40 mV
